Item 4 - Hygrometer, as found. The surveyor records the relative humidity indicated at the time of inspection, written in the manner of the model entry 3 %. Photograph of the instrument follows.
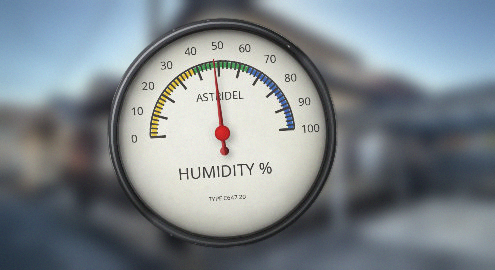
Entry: 48 %
